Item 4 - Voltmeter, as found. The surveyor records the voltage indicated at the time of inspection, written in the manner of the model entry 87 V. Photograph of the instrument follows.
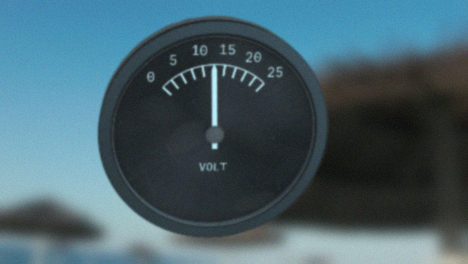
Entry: 12.5 V
